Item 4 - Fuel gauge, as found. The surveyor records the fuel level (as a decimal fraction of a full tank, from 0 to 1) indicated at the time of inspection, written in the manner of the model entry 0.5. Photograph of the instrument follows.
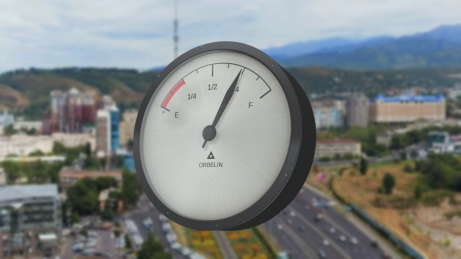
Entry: 0.75
